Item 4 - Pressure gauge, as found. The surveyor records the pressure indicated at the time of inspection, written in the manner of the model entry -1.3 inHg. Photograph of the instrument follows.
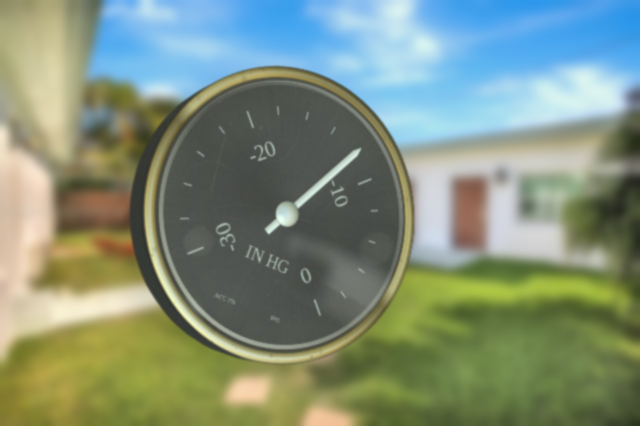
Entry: -12 inHg
